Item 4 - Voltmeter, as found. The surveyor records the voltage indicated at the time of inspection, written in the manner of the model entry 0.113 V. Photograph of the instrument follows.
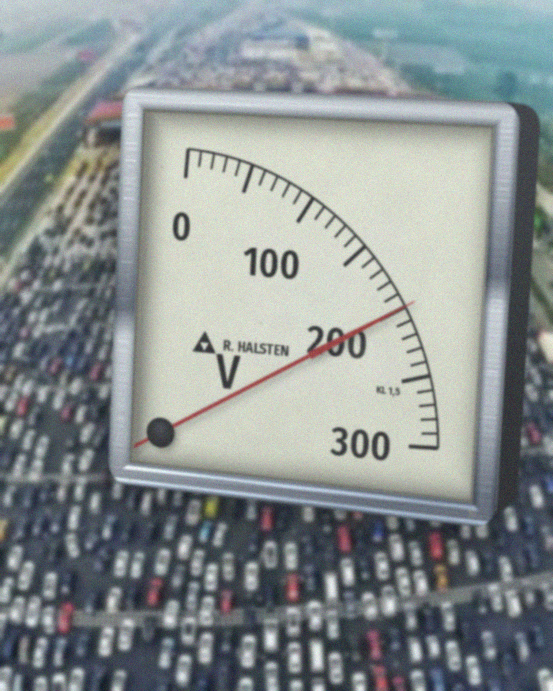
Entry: 200 V
